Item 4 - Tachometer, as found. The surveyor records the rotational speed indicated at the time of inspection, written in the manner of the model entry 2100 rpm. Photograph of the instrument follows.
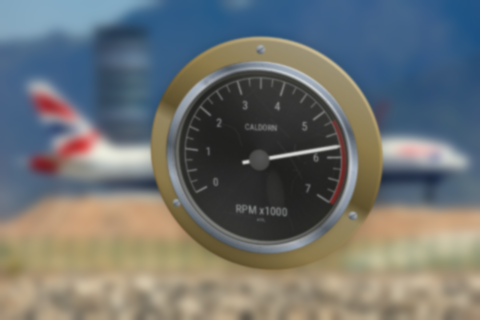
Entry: 5750 rpm
